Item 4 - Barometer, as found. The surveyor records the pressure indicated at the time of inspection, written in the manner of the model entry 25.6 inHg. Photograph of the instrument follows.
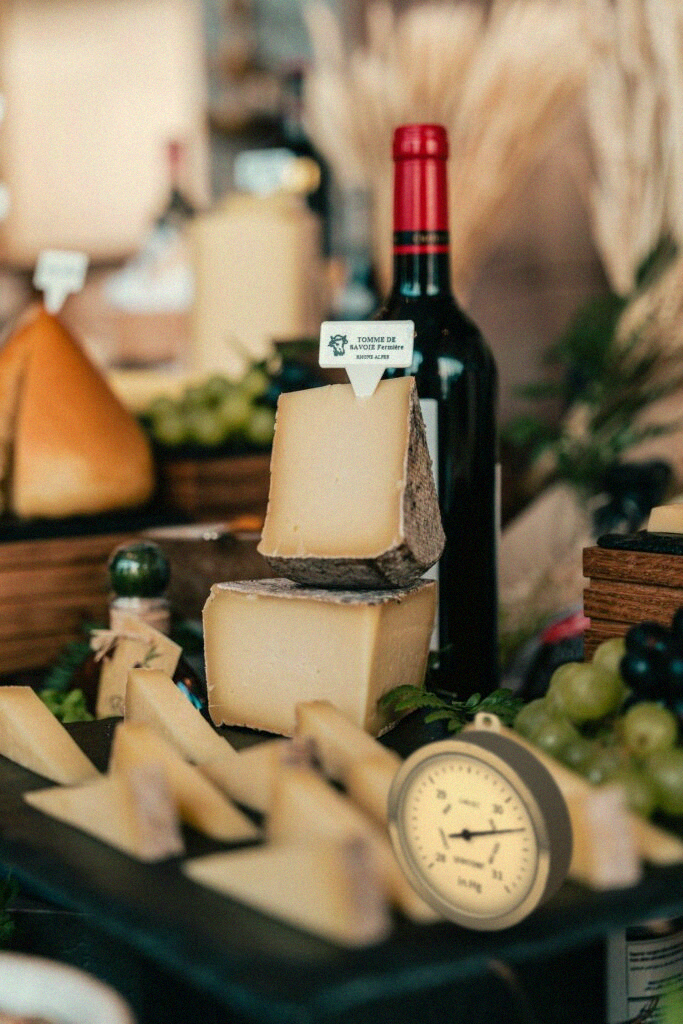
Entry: 30.3 inHg
